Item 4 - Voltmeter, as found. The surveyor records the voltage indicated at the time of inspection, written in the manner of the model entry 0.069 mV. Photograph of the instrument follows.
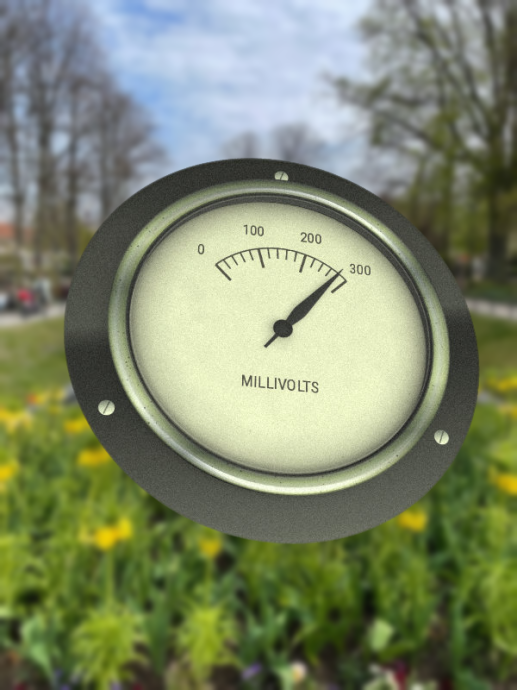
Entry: 280 mV
